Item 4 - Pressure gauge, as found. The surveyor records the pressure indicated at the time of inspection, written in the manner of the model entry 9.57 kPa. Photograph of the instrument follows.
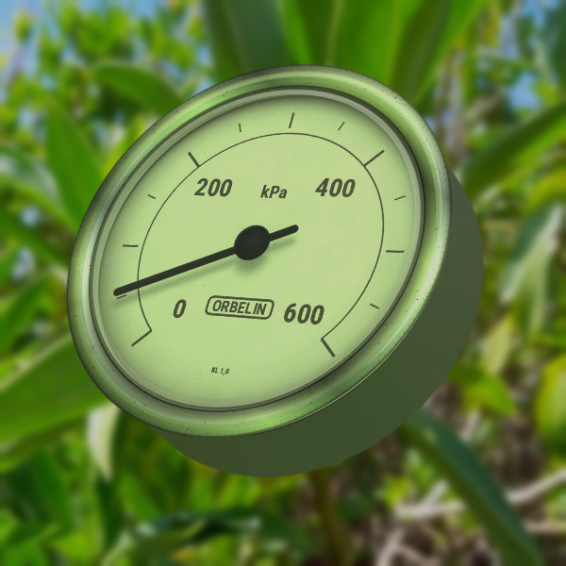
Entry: 50 kPa
